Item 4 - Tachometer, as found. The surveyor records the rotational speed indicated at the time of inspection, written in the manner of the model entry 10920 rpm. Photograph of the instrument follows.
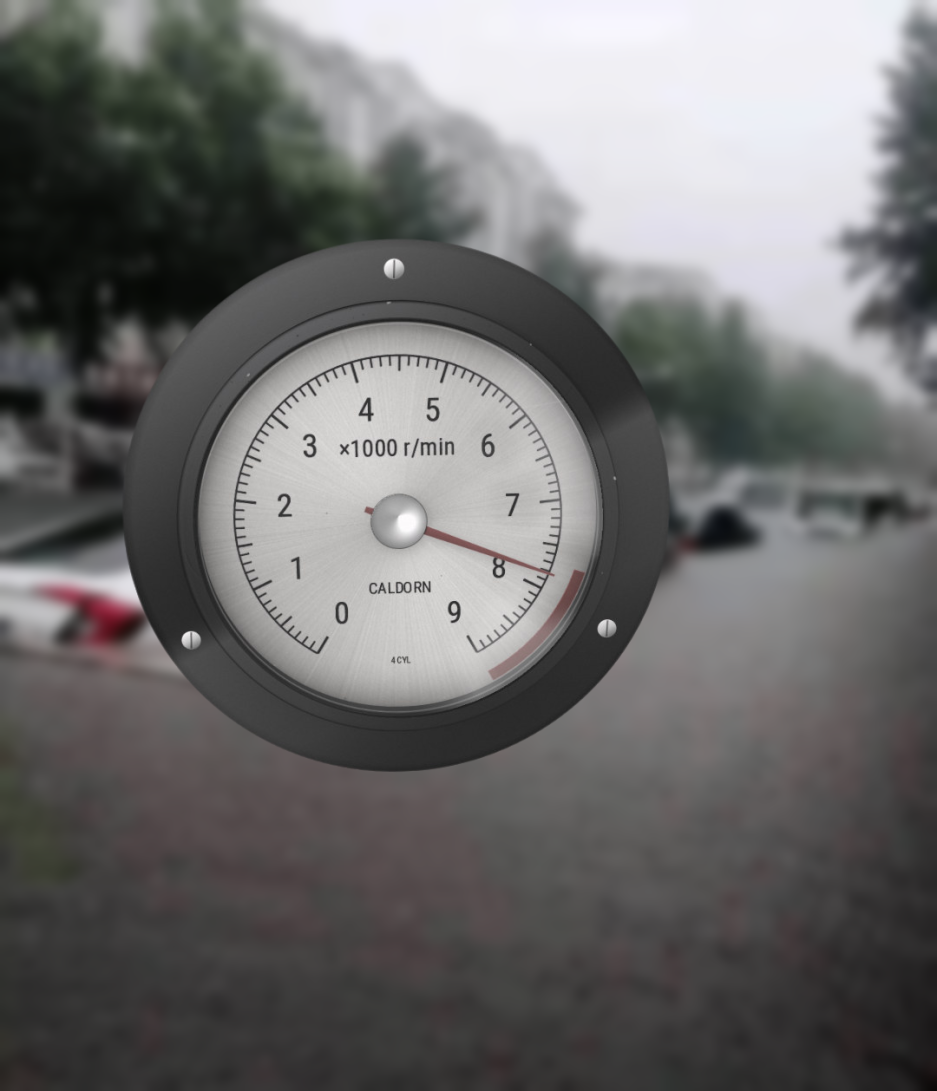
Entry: 7800 rpm
